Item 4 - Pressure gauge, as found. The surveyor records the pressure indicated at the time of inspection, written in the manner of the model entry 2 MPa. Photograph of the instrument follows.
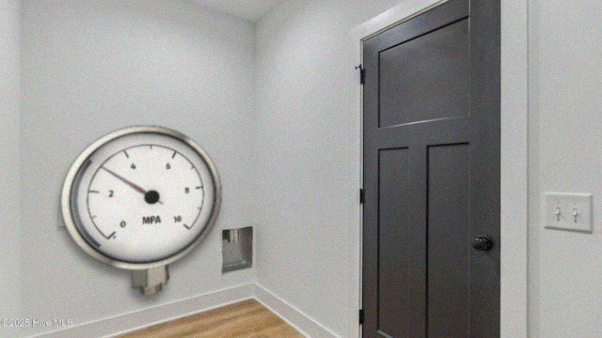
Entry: 3 MPa
